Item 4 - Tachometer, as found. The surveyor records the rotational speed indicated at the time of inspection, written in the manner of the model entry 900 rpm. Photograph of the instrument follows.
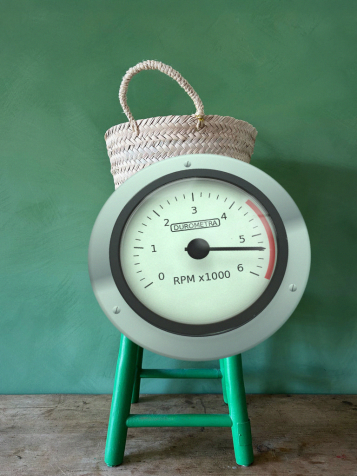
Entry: 5400 rpm
